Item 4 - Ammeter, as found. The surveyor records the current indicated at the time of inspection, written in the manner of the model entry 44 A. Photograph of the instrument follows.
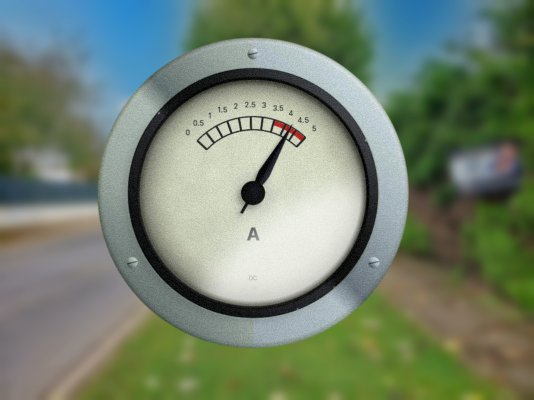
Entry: 4.25 A
